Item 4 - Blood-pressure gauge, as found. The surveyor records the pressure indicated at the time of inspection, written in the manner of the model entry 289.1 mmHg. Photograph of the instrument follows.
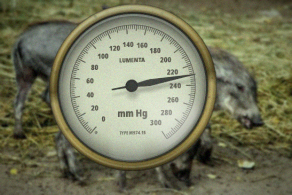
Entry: 230 mmHg
